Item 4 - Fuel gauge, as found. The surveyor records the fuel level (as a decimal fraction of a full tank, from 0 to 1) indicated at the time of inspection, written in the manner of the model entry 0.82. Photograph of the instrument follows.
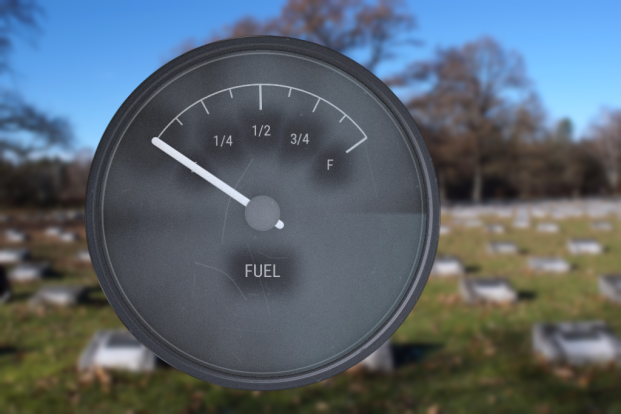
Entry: 0
